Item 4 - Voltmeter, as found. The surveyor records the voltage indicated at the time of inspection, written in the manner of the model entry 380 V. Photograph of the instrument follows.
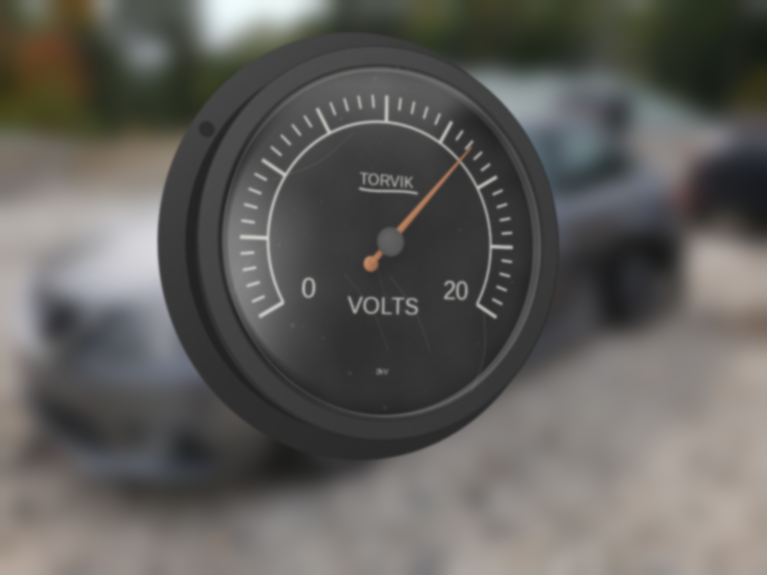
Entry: 13.5 V
